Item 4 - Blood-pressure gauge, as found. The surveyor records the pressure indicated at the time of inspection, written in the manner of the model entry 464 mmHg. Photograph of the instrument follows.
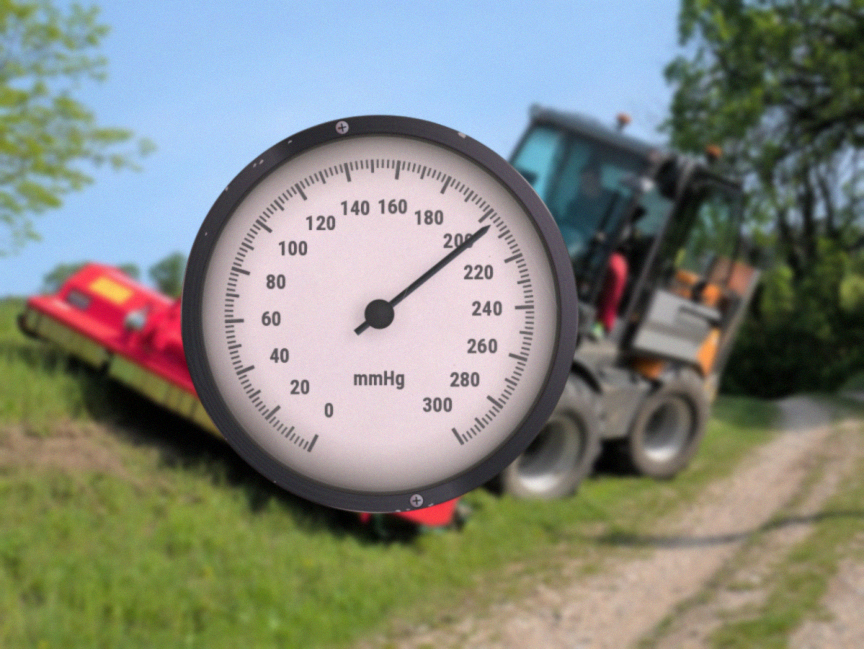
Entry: 204 mmHg
